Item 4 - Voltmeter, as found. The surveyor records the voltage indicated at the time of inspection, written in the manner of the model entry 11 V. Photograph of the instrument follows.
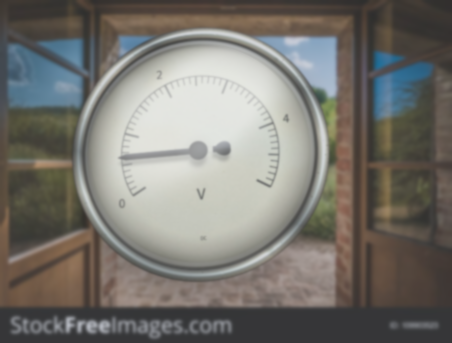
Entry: 0.6 V
